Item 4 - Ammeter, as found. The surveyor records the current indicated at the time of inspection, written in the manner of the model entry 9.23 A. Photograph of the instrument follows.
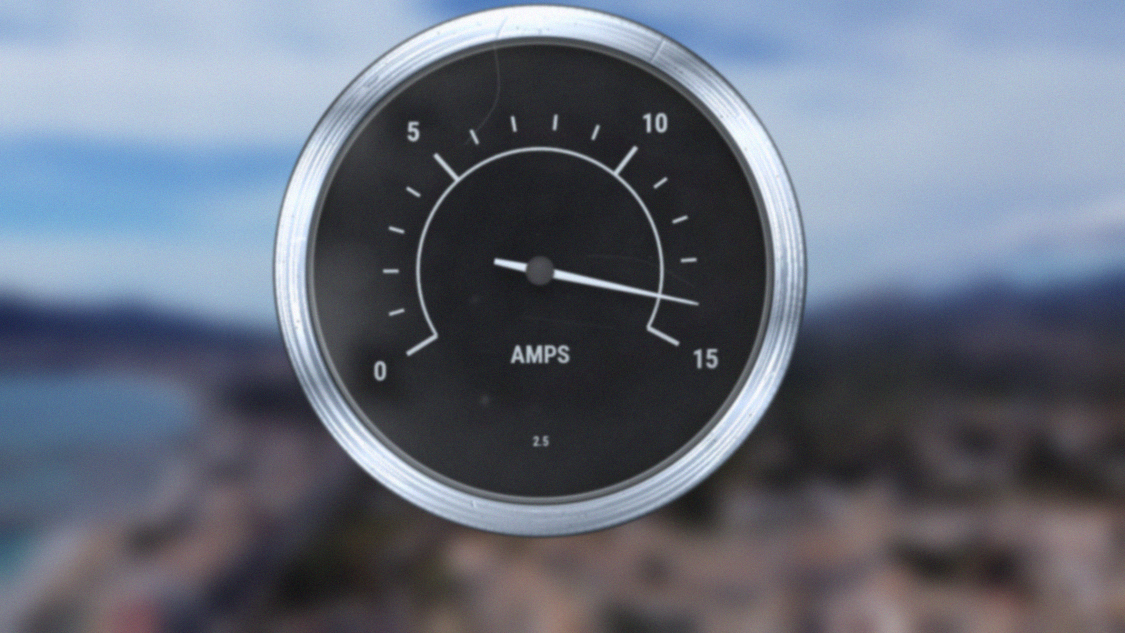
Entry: 14 A
